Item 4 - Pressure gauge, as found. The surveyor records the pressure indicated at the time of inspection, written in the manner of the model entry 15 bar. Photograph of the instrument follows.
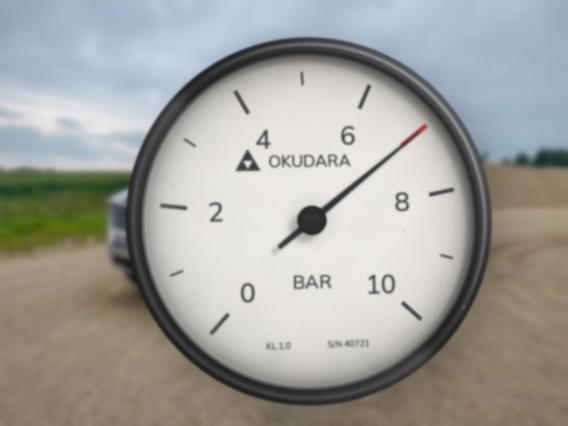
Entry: 7 bar
